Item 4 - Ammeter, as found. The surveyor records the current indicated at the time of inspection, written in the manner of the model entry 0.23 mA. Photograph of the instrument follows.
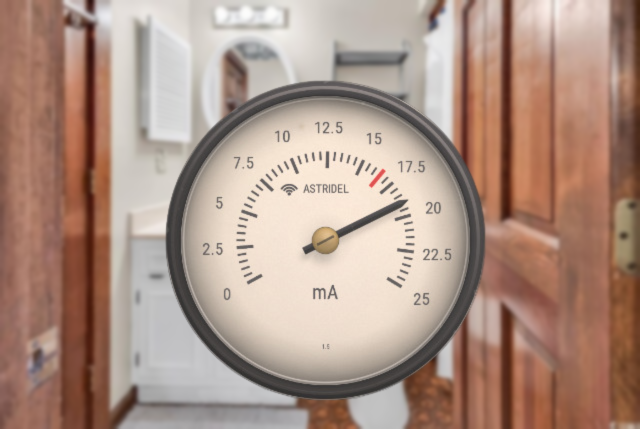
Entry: 19 mA
